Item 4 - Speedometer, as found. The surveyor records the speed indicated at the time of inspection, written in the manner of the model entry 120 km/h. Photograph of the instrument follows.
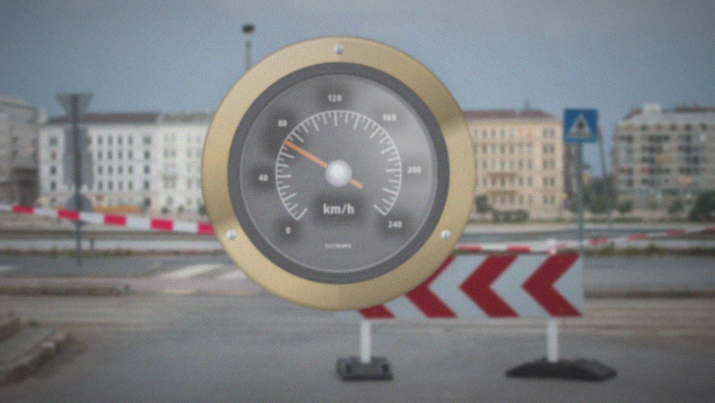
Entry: 70 km/h
